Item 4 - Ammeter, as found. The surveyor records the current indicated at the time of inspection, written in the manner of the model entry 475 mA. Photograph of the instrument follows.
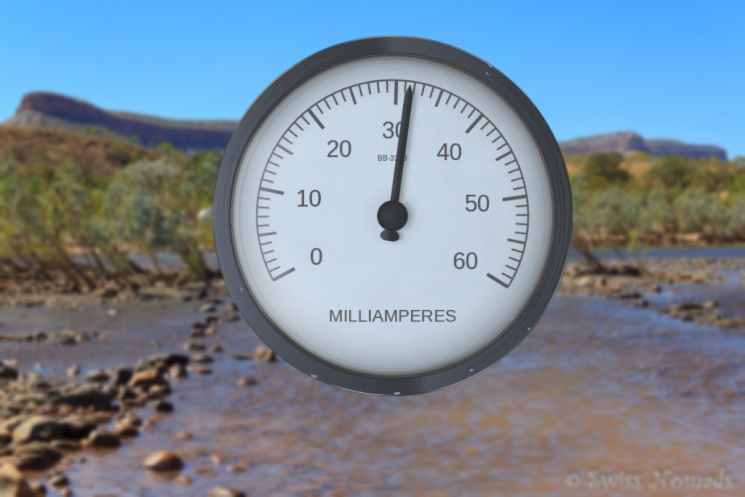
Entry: 31.5 mA
